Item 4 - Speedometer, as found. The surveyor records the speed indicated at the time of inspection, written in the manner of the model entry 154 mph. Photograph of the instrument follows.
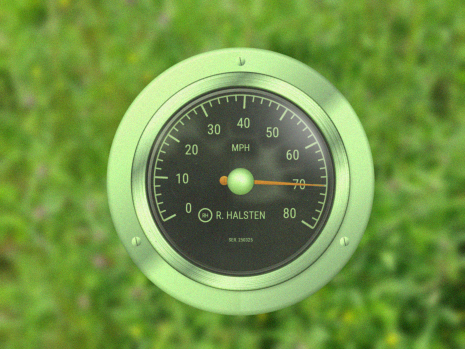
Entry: 70 mph
